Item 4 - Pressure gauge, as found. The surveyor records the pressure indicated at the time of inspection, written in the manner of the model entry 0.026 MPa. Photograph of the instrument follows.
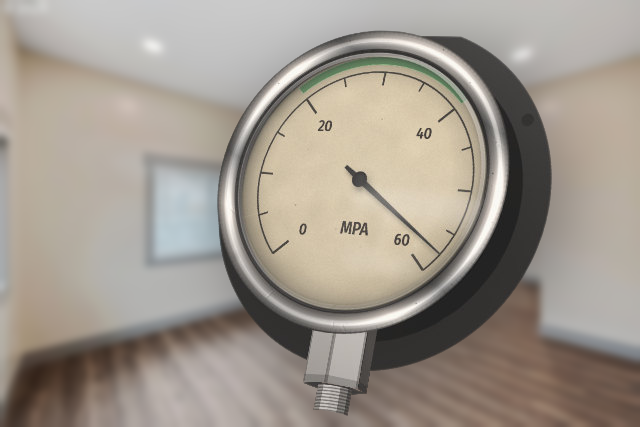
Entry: 57.5 MPa
